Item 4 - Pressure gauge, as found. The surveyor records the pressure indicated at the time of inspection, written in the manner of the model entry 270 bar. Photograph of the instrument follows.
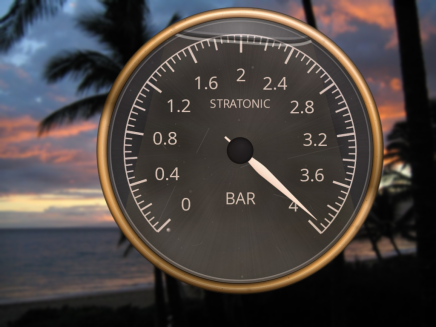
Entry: 3.95 bar
